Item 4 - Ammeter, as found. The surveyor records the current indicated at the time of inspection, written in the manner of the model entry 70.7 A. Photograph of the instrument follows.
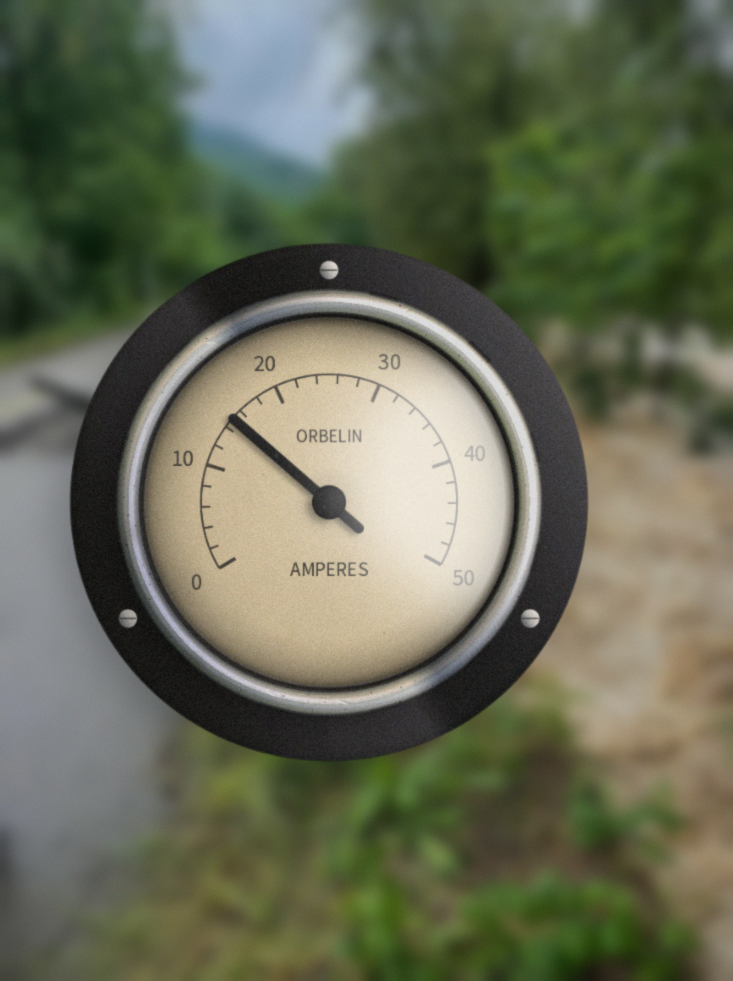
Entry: 15 A
